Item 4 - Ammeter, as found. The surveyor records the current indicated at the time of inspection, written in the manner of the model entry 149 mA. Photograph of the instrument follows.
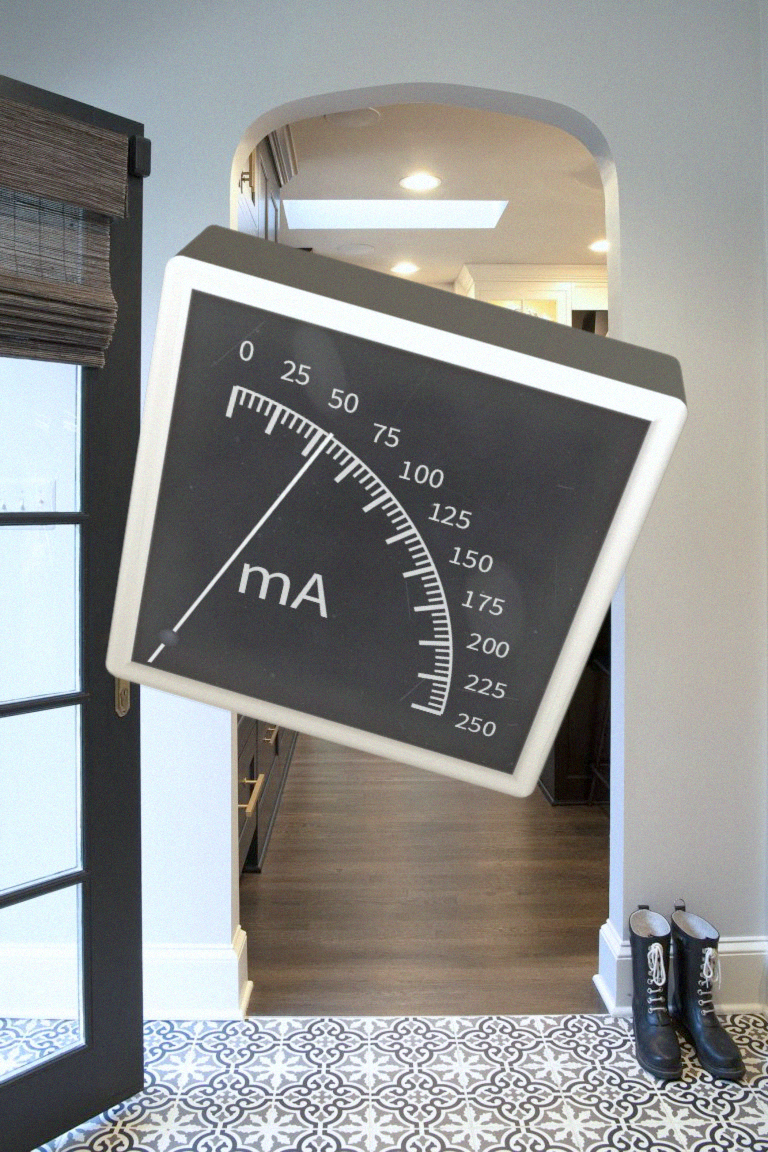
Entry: 55 mA
